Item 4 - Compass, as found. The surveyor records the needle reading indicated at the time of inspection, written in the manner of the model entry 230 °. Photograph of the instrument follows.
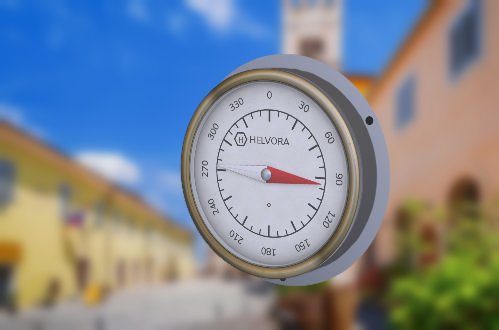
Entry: 95 °
